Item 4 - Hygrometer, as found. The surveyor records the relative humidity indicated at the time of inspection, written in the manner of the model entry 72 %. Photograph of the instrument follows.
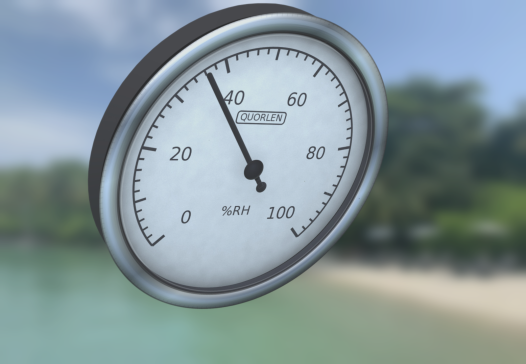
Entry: 36 %
